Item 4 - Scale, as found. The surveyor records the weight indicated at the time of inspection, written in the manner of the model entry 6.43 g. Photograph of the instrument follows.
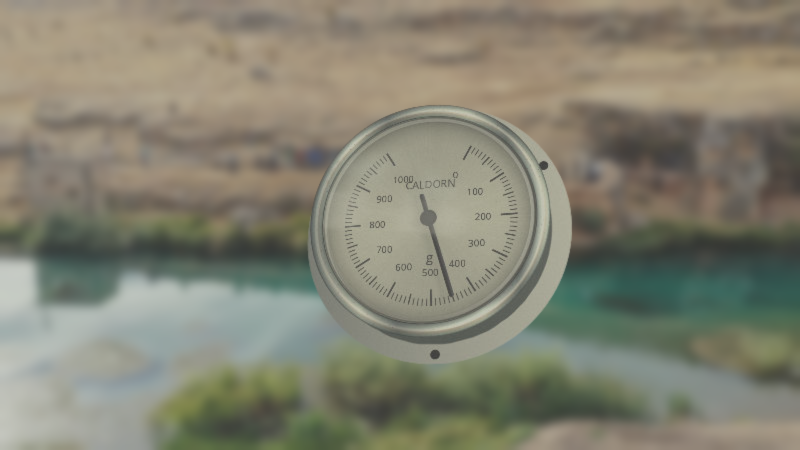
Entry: 450 g
